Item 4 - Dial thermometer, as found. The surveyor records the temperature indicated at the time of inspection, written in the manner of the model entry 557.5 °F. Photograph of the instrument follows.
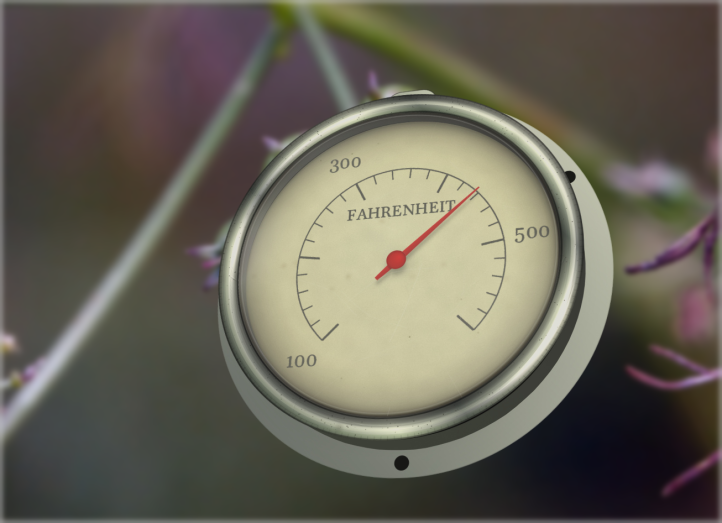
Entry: 440 °F
